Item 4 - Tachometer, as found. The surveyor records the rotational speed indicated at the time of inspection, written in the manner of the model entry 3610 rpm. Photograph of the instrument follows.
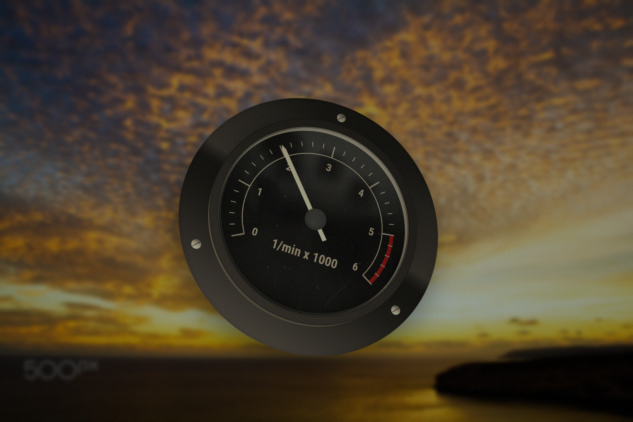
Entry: 2000 rpm
